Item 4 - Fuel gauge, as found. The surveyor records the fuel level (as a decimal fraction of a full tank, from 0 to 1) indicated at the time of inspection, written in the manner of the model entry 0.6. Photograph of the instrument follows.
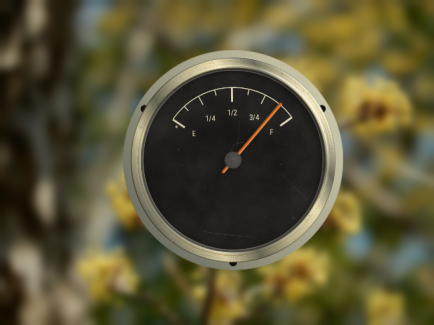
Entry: 0.875
